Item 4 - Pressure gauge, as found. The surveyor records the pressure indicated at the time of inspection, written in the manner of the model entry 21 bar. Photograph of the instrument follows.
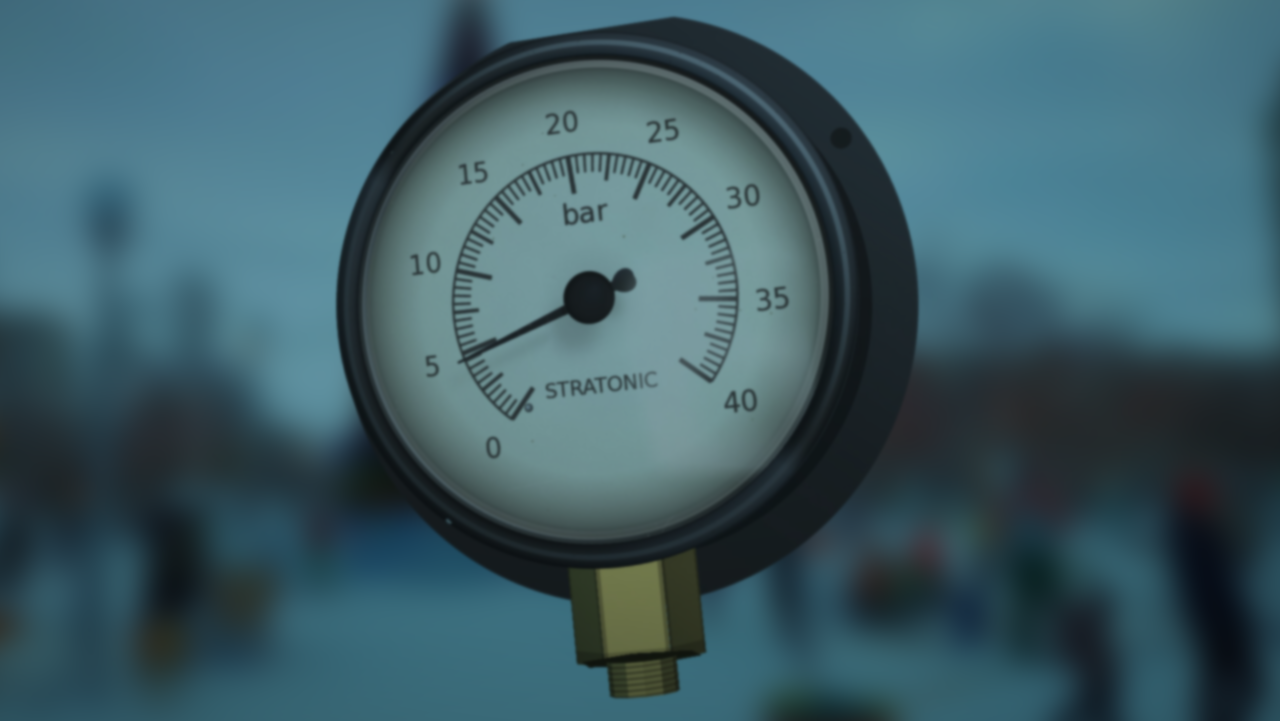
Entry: 4.5 bar
